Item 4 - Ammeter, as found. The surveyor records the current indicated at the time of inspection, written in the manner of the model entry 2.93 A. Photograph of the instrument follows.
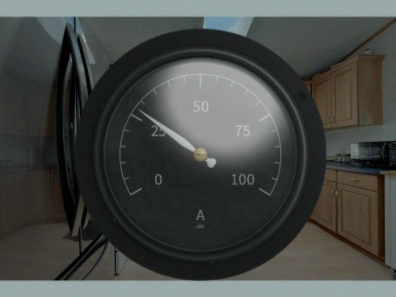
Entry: 27.5 A
